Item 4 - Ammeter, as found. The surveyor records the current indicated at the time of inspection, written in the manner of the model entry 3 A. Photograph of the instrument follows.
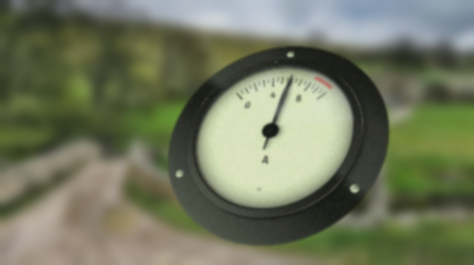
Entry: 6 A
